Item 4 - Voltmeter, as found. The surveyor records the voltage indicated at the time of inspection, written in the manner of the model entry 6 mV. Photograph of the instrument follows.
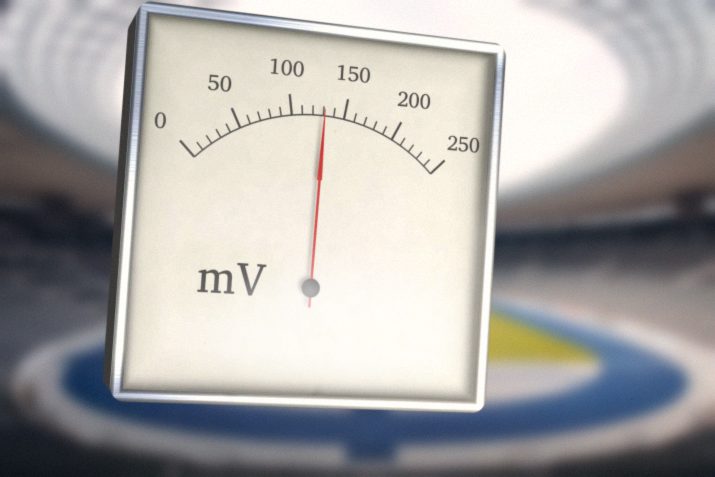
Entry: 130 mV
